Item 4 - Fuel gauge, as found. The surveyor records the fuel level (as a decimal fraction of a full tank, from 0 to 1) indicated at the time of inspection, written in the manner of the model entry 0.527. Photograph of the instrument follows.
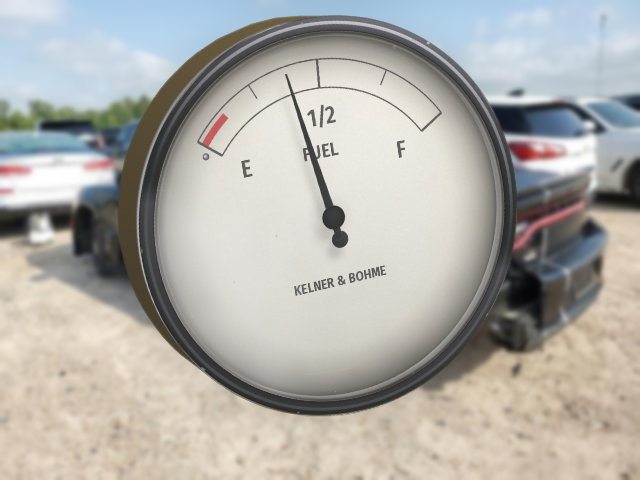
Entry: 0.375
